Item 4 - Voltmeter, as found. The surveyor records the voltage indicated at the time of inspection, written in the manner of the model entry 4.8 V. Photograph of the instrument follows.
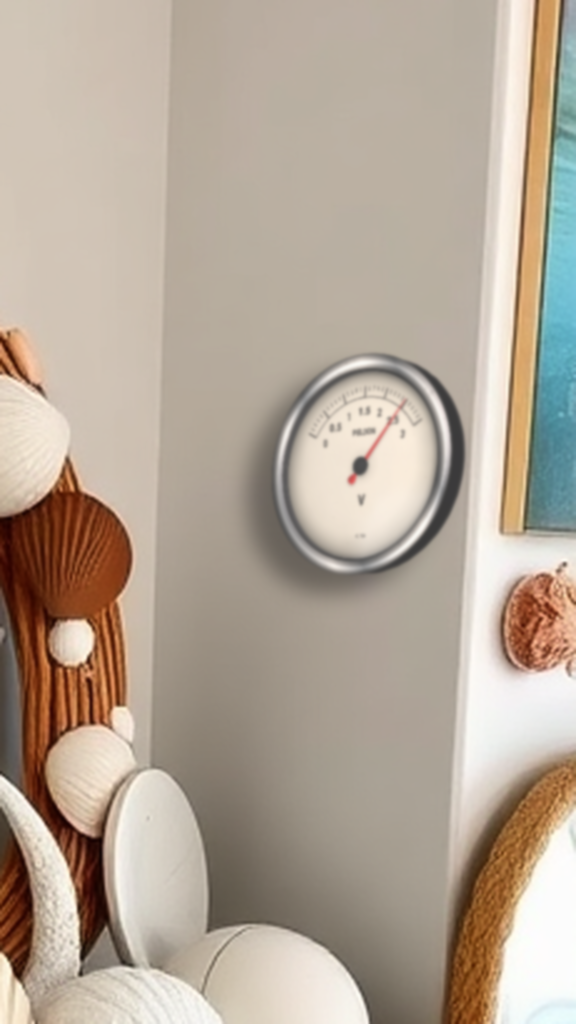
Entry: 2.5 V
